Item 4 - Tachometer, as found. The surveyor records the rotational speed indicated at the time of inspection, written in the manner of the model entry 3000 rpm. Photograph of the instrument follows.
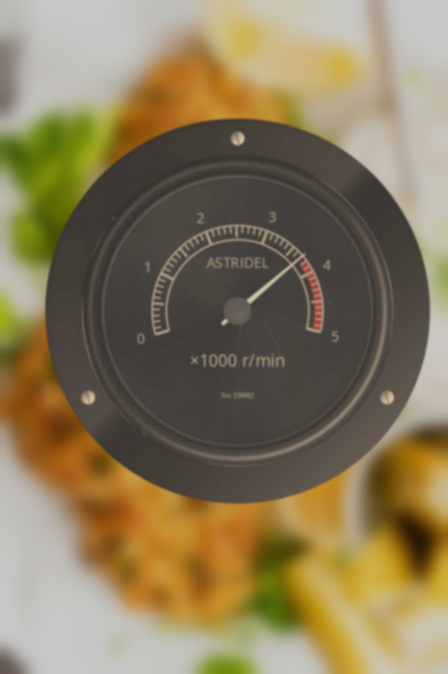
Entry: 3700 rpm
